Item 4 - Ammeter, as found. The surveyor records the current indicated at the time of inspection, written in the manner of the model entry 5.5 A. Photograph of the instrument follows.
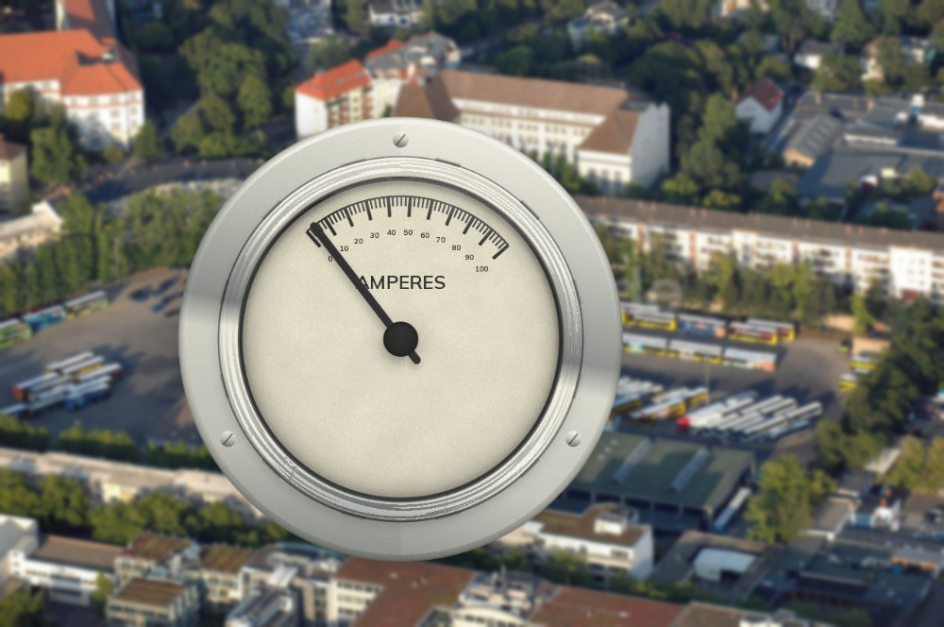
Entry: 4 A
